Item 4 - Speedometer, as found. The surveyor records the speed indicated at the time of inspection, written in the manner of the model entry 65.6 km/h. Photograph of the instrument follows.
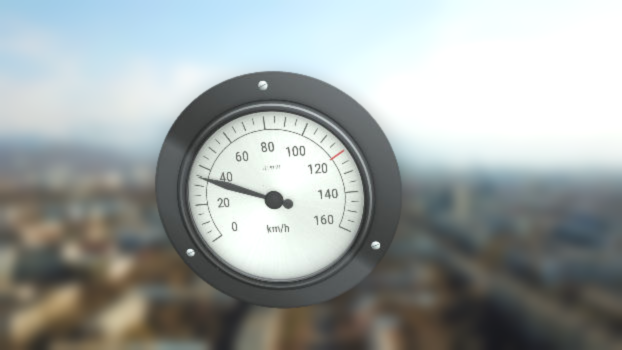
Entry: 35 km/h
